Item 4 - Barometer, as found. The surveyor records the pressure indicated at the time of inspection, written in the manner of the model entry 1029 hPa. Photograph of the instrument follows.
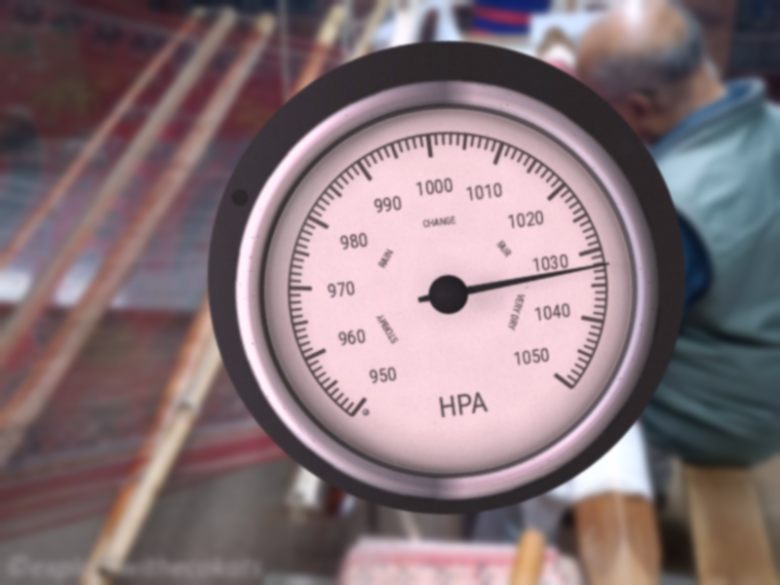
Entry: 1032 hPa
